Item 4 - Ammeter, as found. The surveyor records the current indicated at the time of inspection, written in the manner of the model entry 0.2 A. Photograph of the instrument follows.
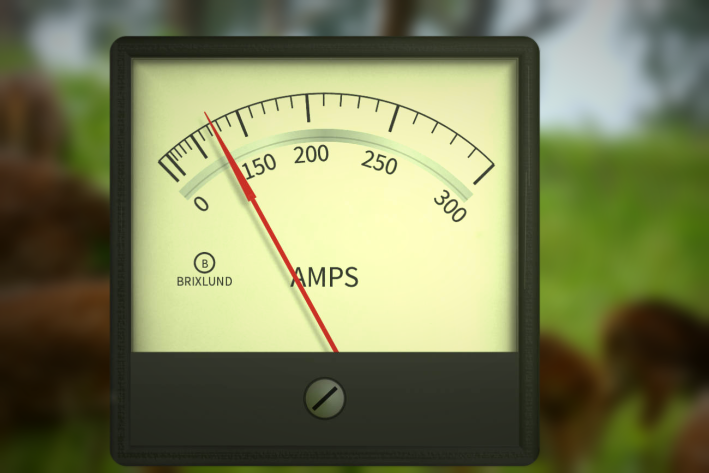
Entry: 125 A
